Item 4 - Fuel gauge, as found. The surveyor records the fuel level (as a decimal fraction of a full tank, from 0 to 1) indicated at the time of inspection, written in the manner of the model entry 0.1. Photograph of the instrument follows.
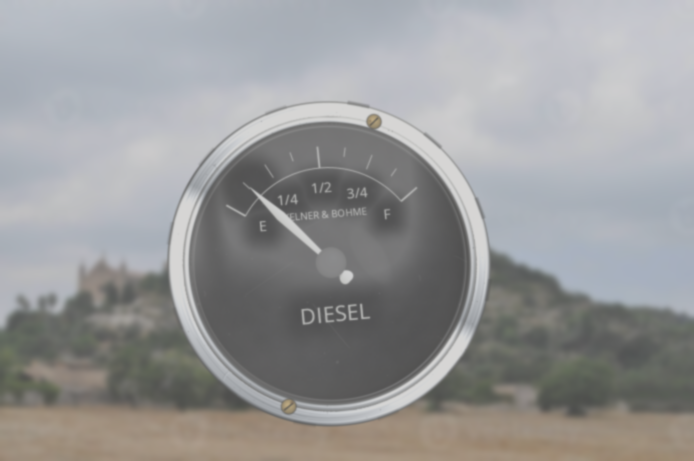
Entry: 0.125
